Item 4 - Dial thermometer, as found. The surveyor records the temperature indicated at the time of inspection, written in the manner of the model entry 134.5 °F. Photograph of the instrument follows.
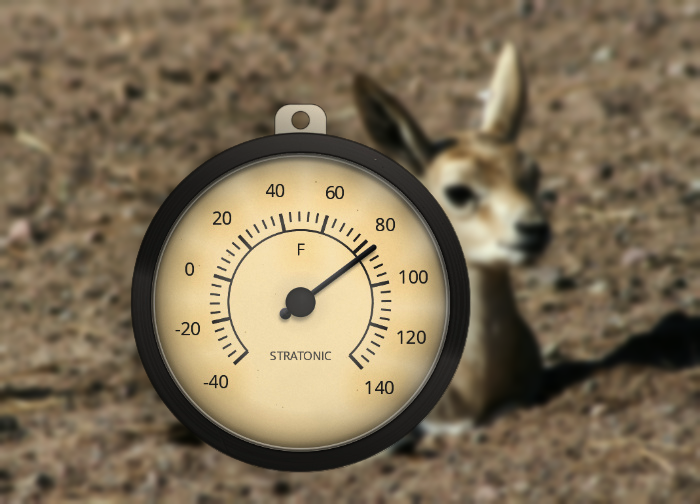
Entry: 84 °F
